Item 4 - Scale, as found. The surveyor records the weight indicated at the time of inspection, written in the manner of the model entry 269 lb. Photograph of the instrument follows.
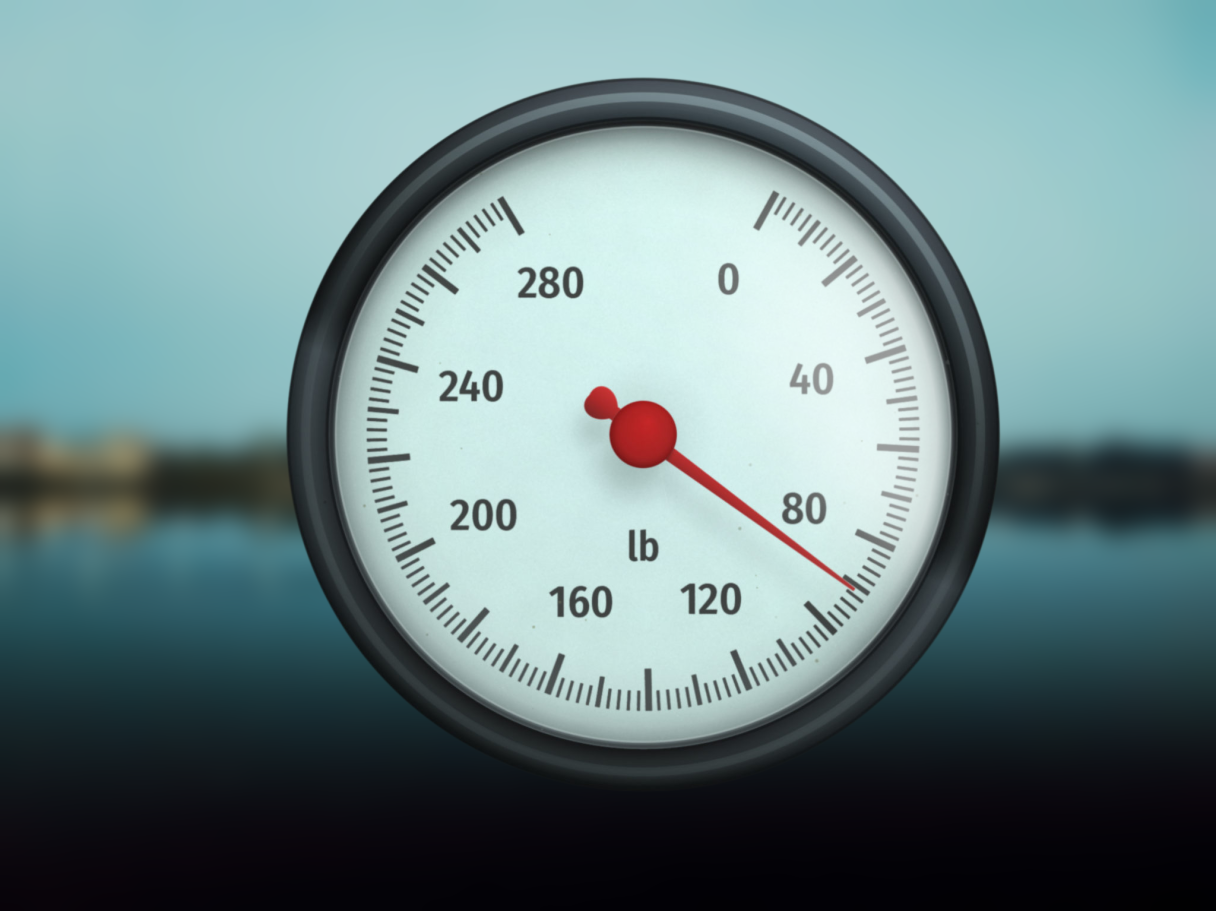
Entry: 91 lb
